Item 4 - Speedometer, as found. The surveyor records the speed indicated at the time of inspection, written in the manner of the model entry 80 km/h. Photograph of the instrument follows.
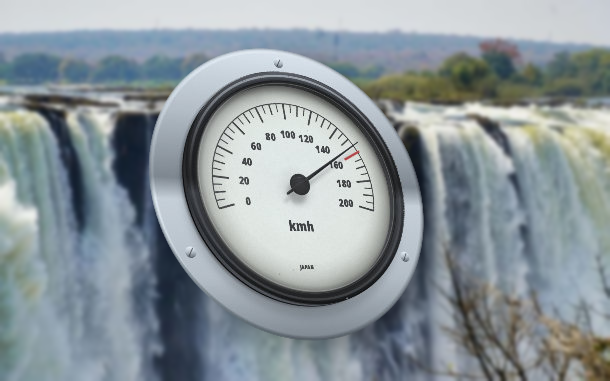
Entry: 155 km/h
